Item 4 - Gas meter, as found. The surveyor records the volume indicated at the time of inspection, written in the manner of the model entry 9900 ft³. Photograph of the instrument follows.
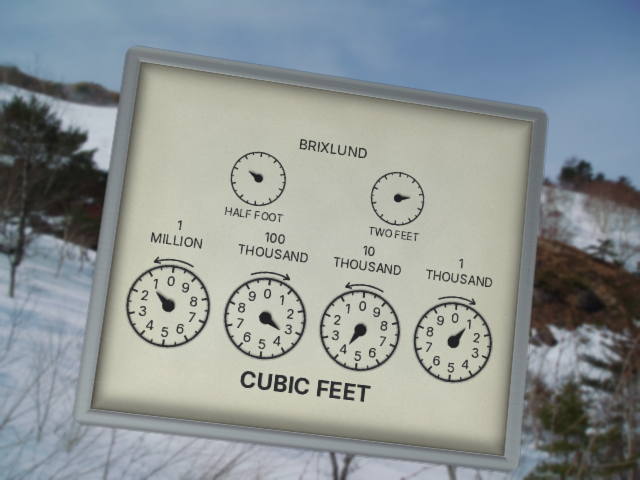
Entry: 134100 ft³
